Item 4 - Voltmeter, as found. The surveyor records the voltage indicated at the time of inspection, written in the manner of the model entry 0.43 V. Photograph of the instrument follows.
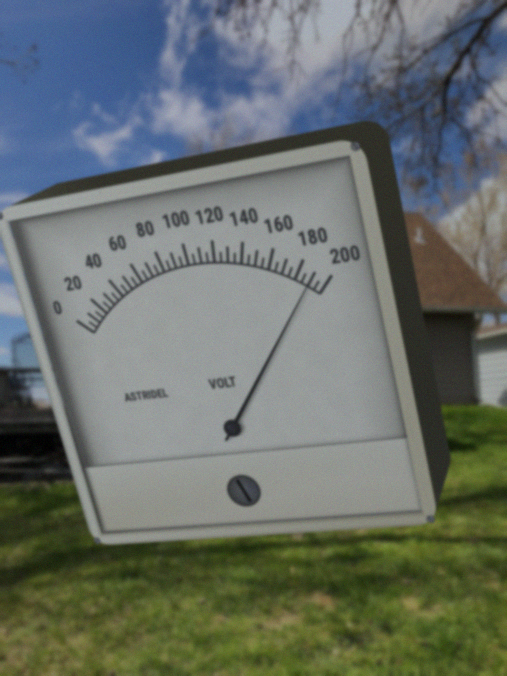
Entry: 190 V
